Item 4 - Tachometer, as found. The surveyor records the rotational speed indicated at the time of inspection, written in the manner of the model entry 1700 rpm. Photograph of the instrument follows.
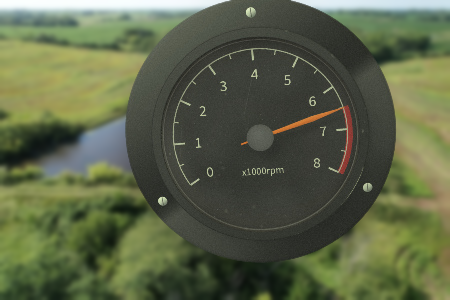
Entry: 6500 rpm
